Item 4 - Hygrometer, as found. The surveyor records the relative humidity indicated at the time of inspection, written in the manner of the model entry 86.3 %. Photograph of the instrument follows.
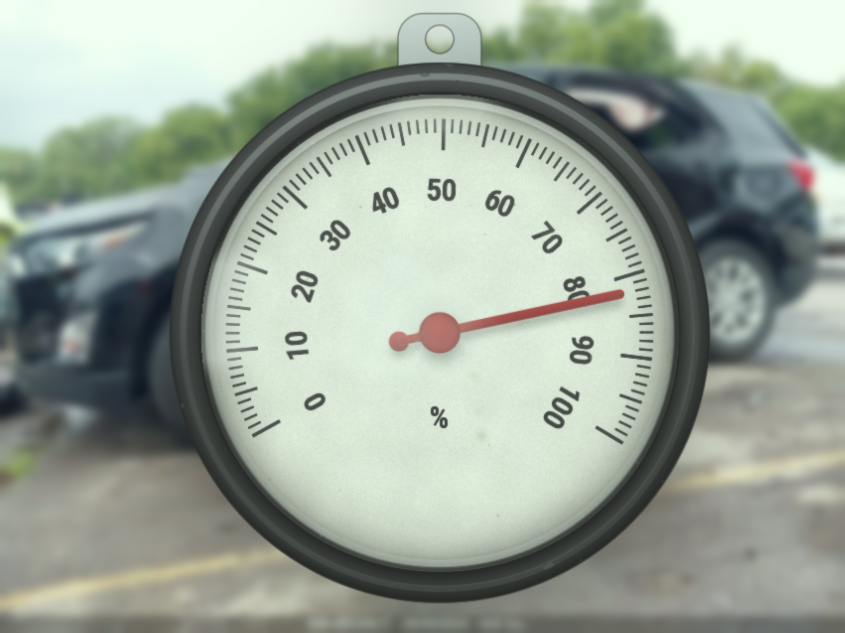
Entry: 82 %
